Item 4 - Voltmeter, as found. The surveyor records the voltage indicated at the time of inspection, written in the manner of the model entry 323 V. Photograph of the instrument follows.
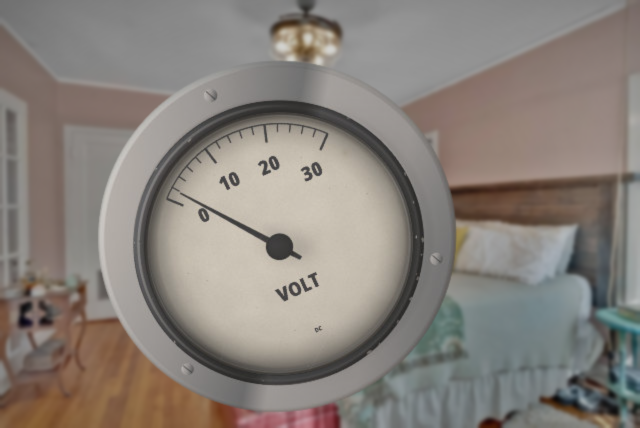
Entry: 2 V
